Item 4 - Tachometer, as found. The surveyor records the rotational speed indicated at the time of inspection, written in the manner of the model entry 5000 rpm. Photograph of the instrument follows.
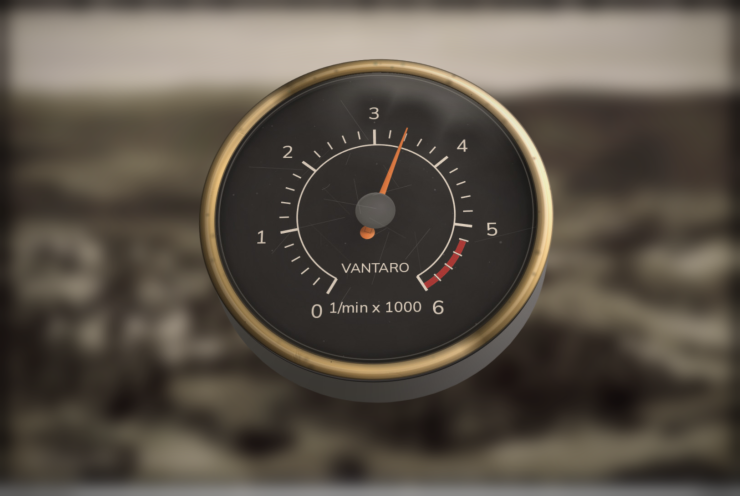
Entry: 3400 rpm
